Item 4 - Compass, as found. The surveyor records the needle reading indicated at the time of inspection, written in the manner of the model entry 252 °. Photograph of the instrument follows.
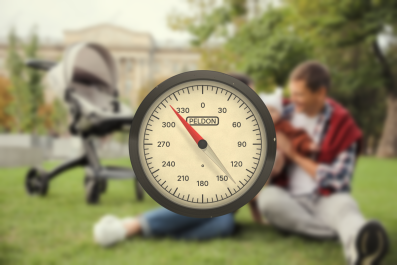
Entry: 320 °
